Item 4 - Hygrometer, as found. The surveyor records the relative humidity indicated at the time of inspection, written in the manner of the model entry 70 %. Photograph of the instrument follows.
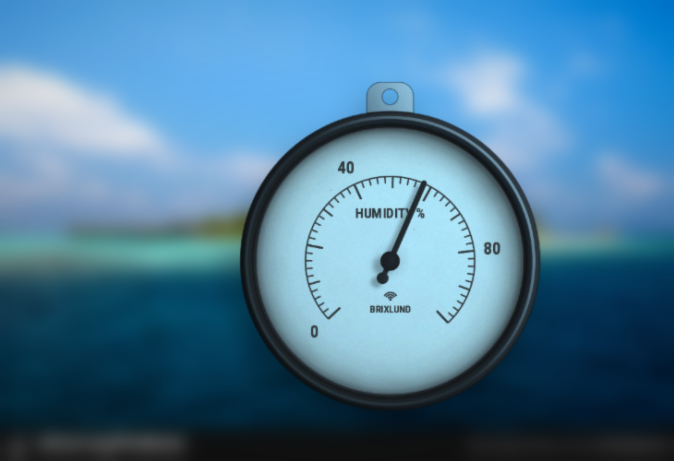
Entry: 58 %
